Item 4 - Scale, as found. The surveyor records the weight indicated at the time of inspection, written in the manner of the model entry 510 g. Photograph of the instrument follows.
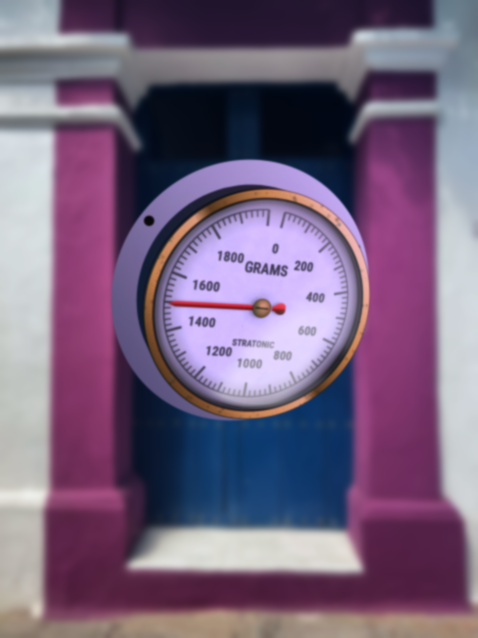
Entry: 1500 g
